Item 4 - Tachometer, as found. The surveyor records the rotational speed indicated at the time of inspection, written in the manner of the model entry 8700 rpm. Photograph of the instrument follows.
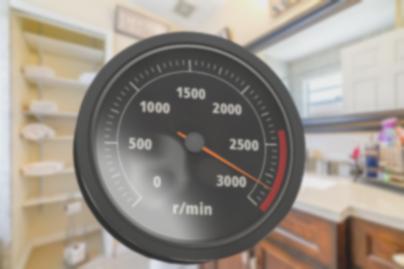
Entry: 2850 rpm
